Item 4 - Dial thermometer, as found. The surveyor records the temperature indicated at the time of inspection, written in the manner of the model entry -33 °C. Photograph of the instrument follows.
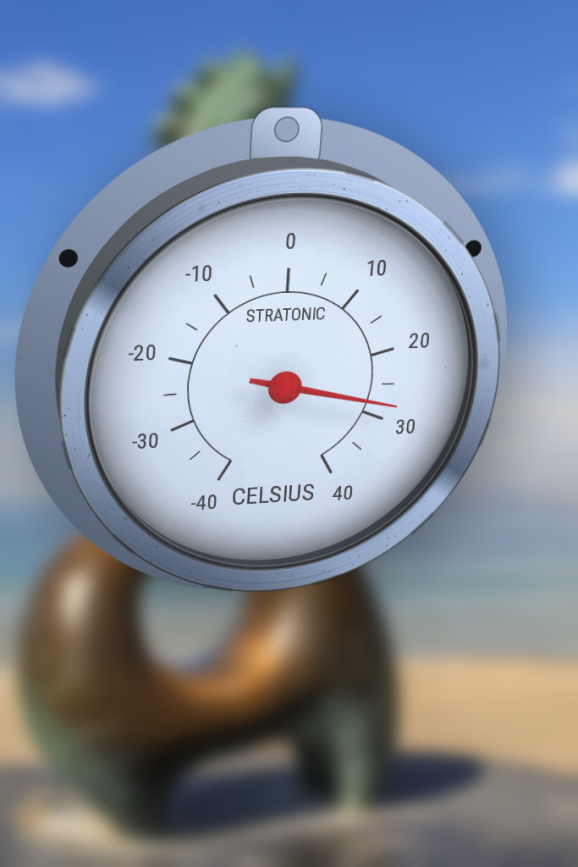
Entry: 27.5 °C
